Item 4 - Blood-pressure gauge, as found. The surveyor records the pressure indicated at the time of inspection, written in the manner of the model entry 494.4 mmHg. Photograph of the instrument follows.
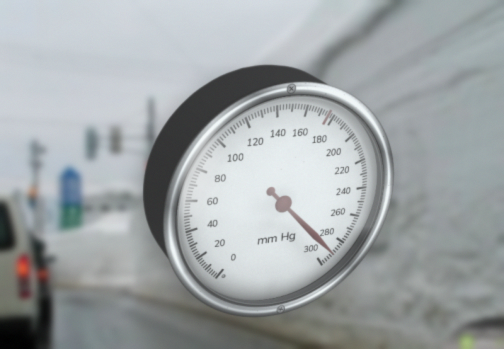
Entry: 290 mmHg
